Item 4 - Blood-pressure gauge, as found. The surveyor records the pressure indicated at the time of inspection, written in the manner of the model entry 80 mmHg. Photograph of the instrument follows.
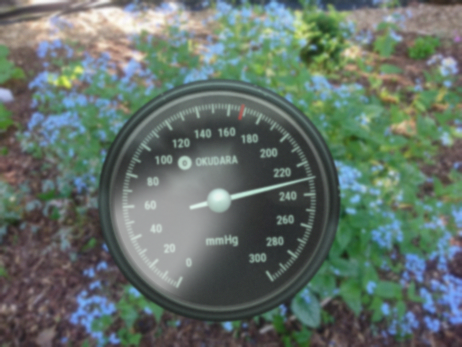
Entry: 230 mmHg
